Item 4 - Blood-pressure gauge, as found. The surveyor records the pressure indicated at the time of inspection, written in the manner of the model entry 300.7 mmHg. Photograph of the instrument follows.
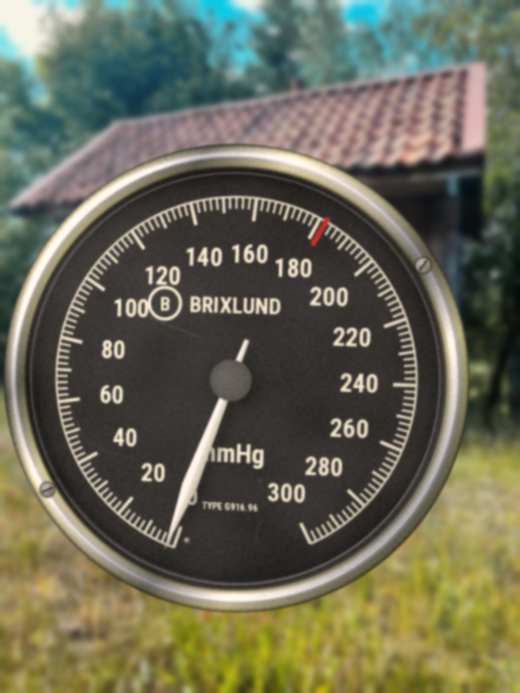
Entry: 2 mmHg
